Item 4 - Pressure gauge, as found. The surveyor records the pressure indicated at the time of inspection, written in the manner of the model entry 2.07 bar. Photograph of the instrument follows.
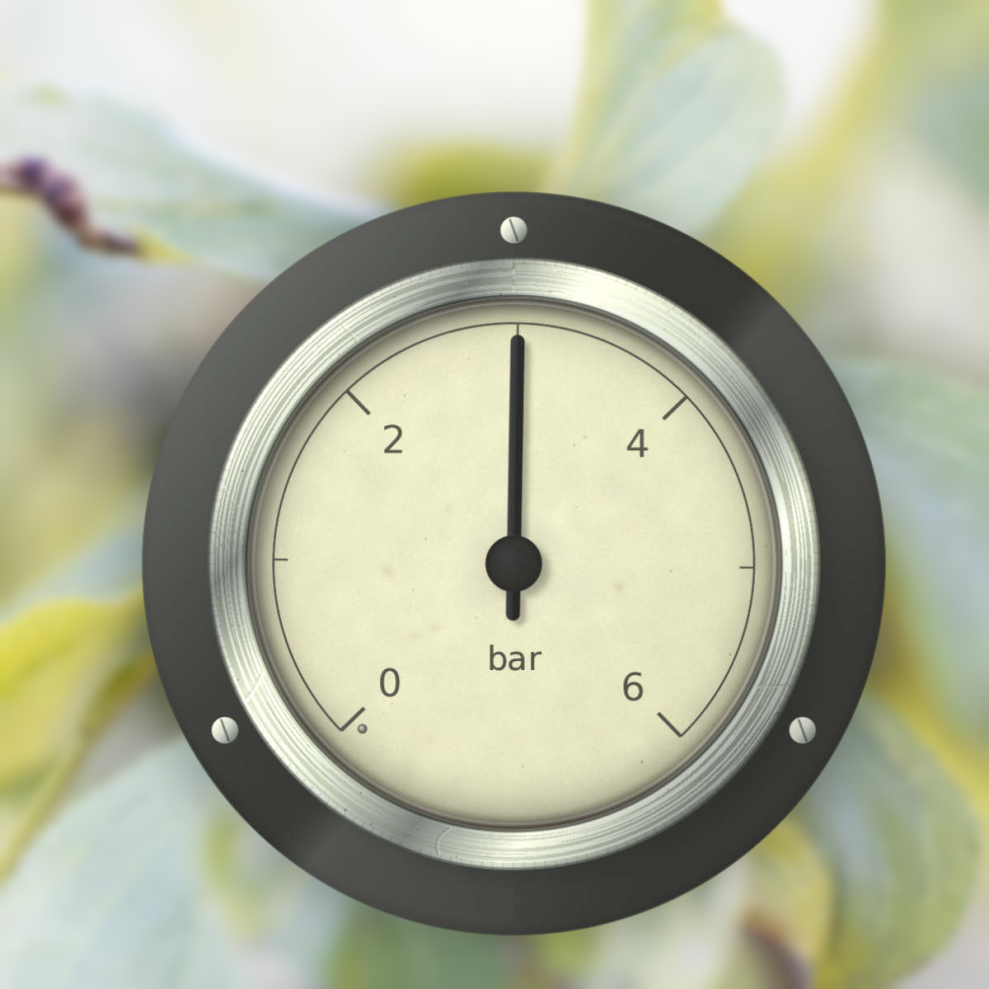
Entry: 3 bar
